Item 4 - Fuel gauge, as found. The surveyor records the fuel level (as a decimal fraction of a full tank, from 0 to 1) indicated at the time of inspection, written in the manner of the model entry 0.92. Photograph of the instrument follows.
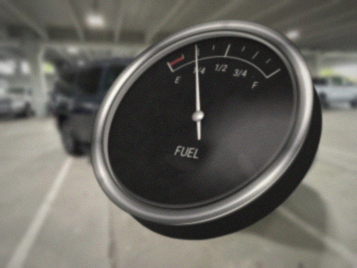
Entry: 0.25
